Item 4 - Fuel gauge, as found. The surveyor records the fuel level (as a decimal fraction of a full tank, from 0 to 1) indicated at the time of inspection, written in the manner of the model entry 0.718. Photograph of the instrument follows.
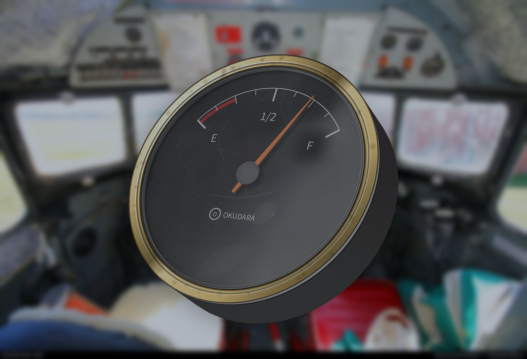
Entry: 0.75
